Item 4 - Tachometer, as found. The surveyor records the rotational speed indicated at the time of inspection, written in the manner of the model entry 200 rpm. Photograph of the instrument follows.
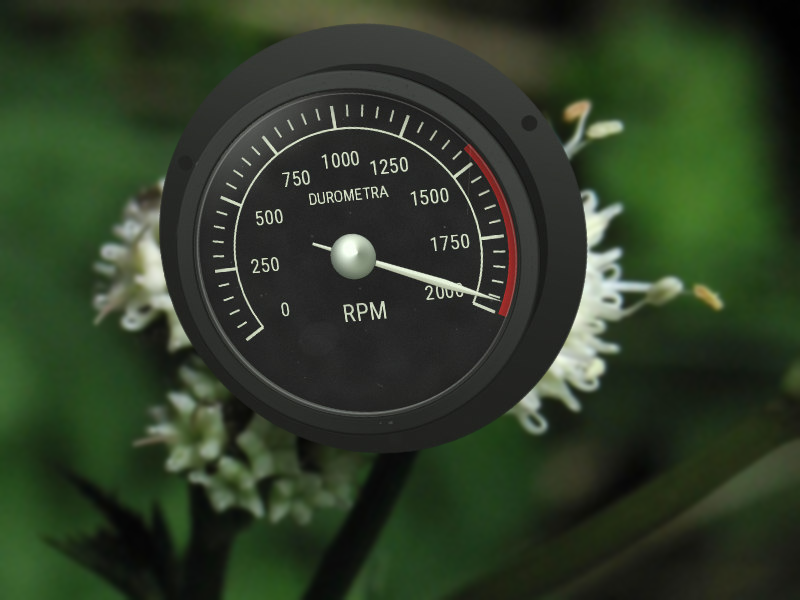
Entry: 1950 rpm
